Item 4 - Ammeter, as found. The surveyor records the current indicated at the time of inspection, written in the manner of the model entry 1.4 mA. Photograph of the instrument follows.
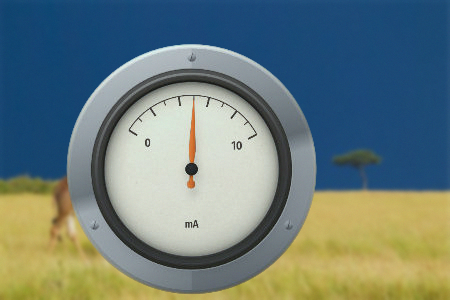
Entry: 5 mA
